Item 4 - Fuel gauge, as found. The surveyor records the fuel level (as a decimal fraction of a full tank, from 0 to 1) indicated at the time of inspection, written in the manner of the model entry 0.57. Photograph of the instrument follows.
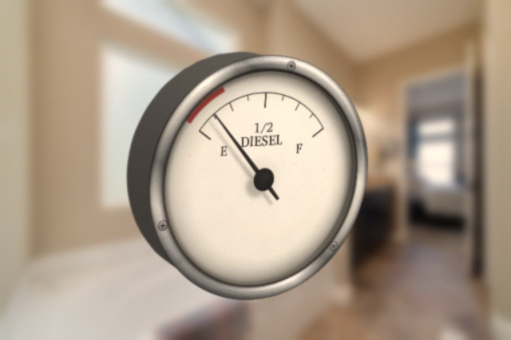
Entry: 0.125
